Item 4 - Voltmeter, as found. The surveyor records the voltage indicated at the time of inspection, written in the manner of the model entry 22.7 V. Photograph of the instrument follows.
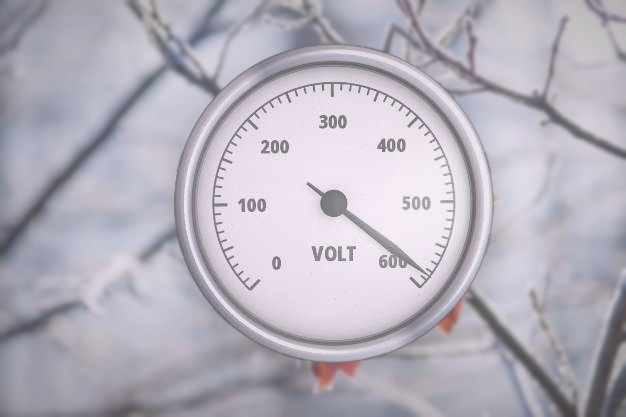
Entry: 585 V
